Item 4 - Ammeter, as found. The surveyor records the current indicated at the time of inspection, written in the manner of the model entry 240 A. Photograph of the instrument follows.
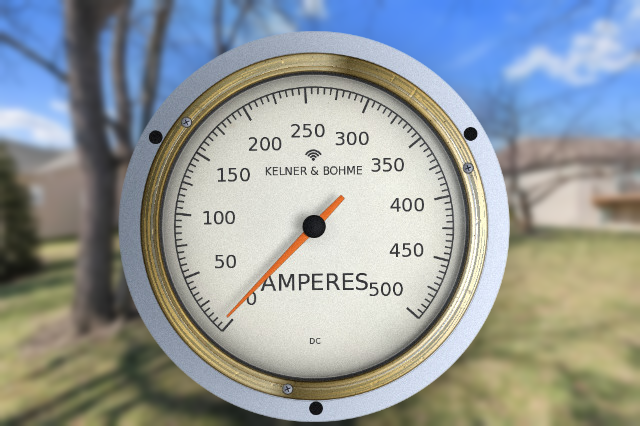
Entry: 5 A
